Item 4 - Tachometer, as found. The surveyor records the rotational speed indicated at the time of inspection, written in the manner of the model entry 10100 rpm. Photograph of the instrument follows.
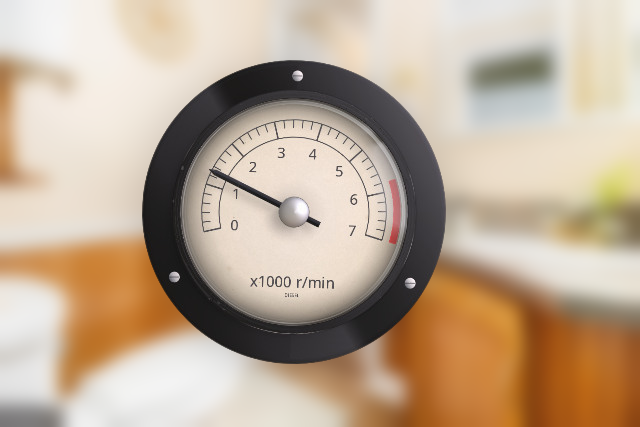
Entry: 1300 rpm
